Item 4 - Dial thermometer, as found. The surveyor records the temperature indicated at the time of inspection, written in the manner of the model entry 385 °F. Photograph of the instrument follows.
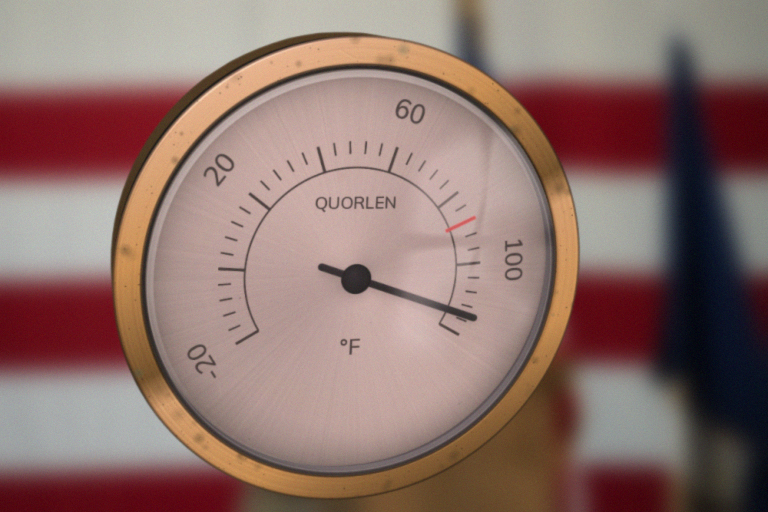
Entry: 114 °F
